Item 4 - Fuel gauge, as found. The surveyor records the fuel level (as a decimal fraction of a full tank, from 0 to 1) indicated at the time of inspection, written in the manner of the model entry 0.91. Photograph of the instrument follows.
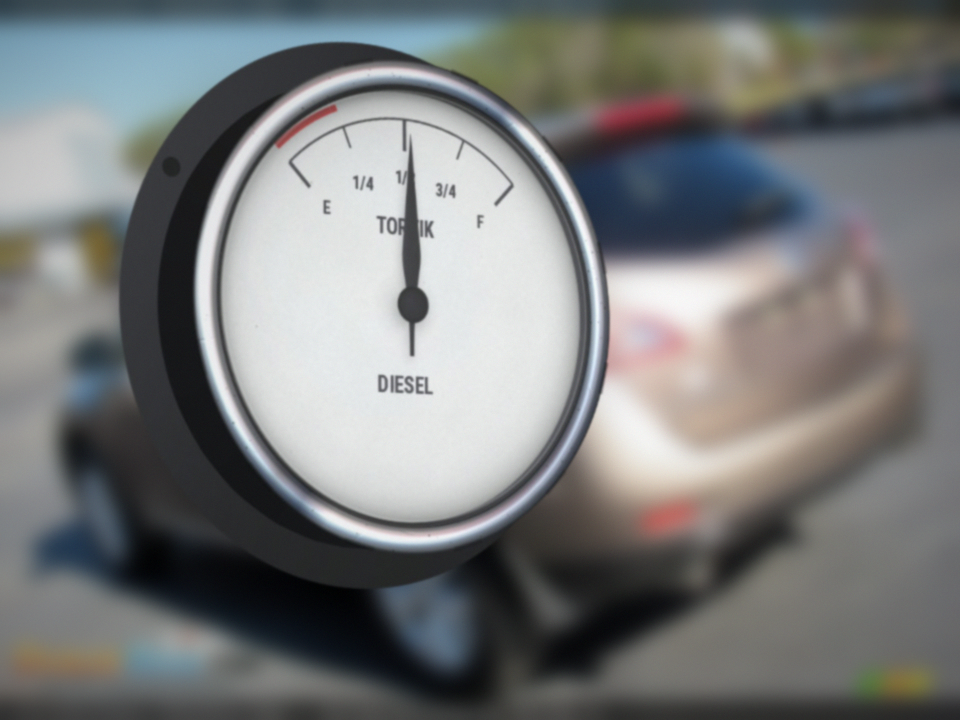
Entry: 0.5
